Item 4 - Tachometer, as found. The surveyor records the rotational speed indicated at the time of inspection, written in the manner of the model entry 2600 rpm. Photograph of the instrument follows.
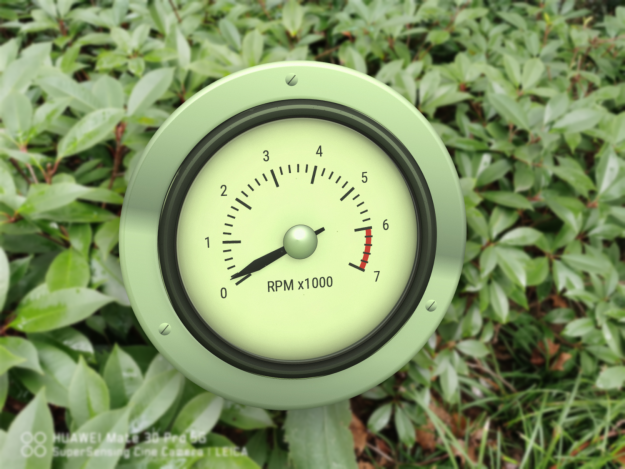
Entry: 200 rpm
